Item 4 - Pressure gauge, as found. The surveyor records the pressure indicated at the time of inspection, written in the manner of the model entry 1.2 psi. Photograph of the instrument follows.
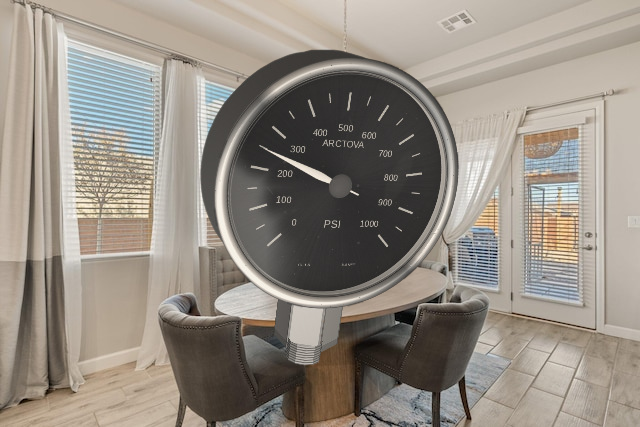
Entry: 250 psi
